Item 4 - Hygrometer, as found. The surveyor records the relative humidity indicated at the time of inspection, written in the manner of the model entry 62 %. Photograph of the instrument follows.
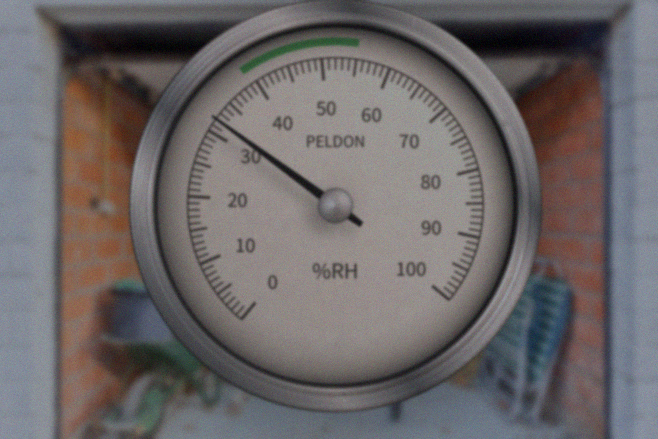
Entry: 32 %
